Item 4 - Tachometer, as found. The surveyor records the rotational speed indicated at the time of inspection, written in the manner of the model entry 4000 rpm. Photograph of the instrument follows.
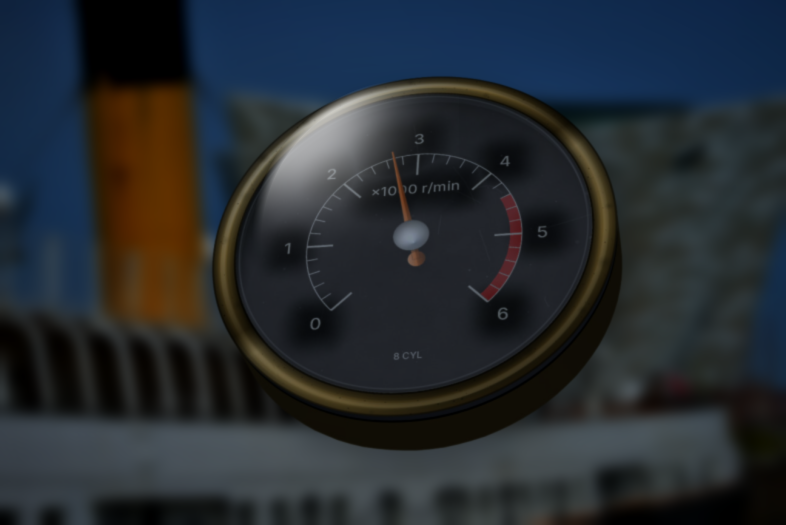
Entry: 2700 rpm
